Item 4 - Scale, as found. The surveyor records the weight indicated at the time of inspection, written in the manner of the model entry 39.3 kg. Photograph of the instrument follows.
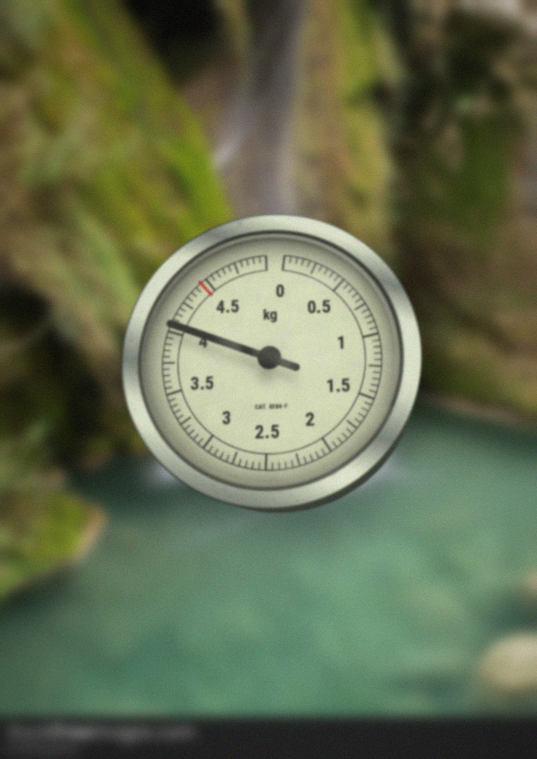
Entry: 4.05 kg
